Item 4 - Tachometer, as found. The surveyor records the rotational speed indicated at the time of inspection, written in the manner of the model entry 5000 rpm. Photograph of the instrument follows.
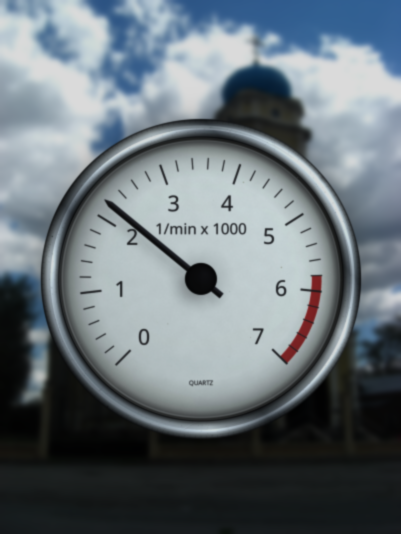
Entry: 2200 rpm
